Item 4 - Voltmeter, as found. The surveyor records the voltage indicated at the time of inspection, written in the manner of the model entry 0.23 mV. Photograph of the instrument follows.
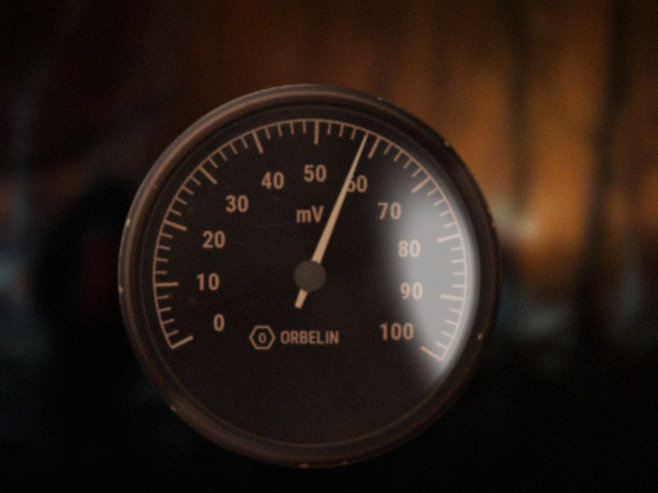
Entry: 58 mV
